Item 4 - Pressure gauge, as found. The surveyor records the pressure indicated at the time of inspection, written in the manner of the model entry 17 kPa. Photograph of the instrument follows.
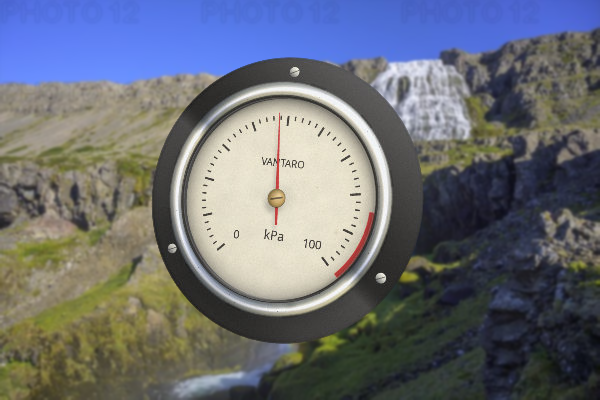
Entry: 48 kPa
